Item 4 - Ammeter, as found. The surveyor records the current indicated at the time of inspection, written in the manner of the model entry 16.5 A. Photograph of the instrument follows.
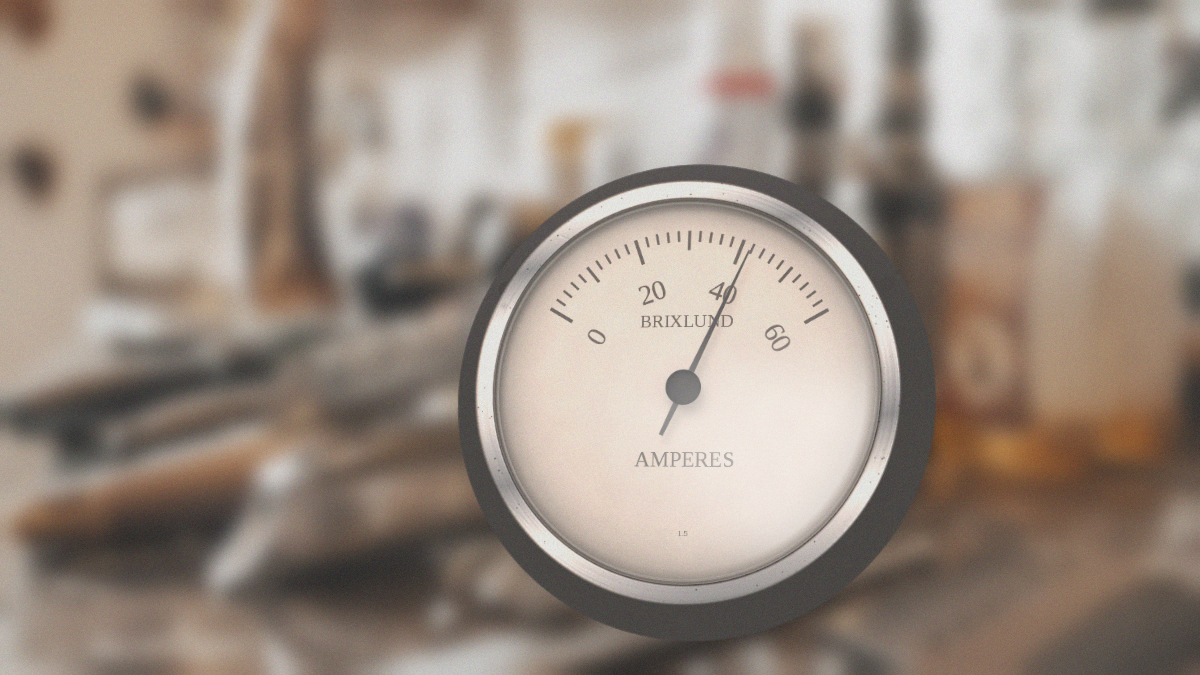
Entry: 42 A
